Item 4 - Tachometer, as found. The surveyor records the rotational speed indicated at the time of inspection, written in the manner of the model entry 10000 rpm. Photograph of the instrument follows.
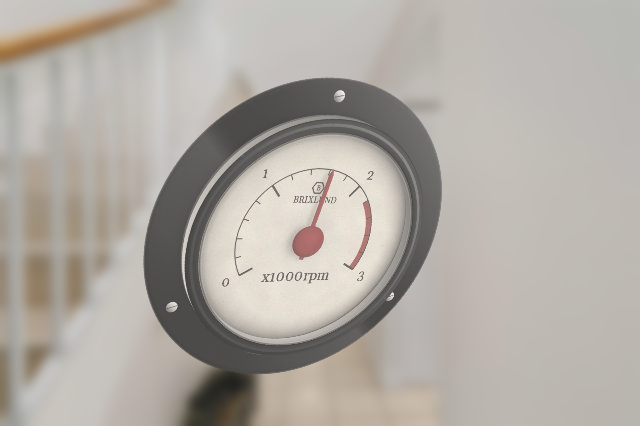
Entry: 1600 rpm
